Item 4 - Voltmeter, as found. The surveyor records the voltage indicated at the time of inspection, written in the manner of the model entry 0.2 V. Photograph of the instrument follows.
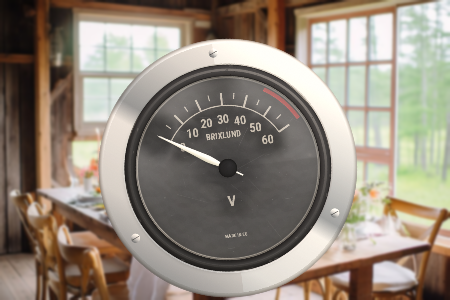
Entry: 0 V
